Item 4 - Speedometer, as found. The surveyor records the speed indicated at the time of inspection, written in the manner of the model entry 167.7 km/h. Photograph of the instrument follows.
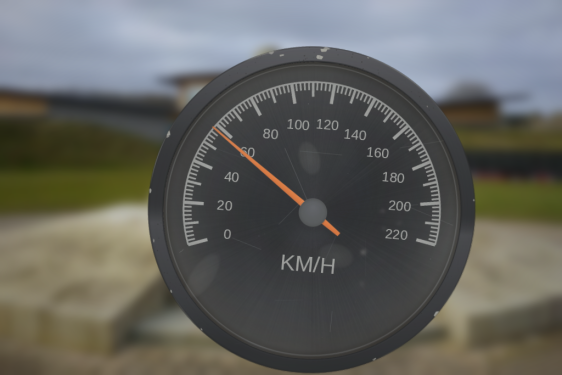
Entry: 58 km/h
